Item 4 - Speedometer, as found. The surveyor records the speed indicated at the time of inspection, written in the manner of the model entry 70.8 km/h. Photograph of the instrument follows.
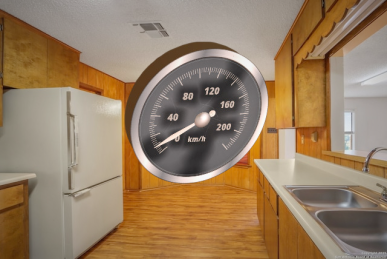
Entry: 10 km/h
